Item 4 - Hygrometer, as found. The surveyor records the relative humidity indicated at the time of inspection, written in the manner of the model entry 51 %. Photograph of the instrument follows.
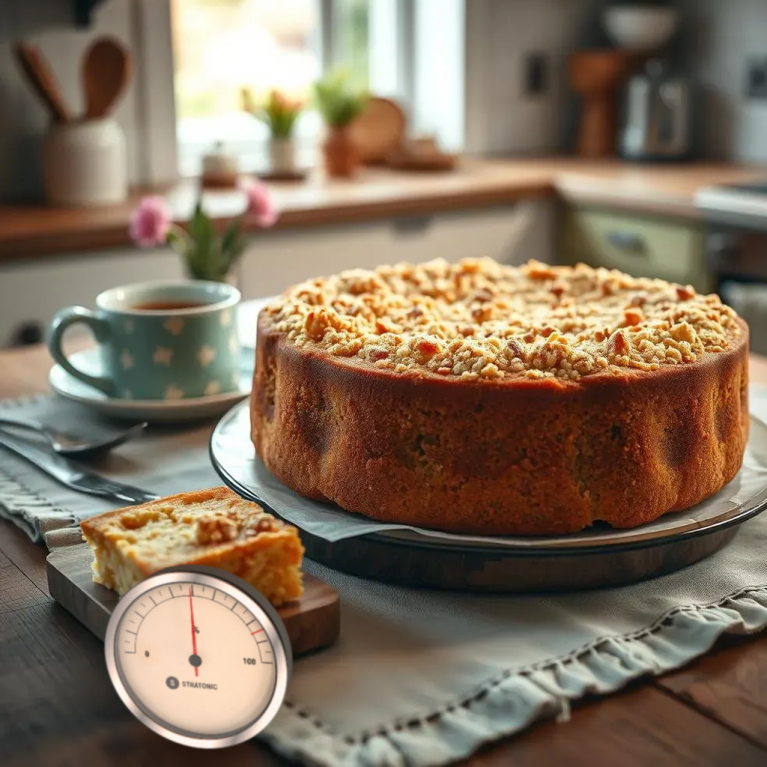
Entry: 50 %
